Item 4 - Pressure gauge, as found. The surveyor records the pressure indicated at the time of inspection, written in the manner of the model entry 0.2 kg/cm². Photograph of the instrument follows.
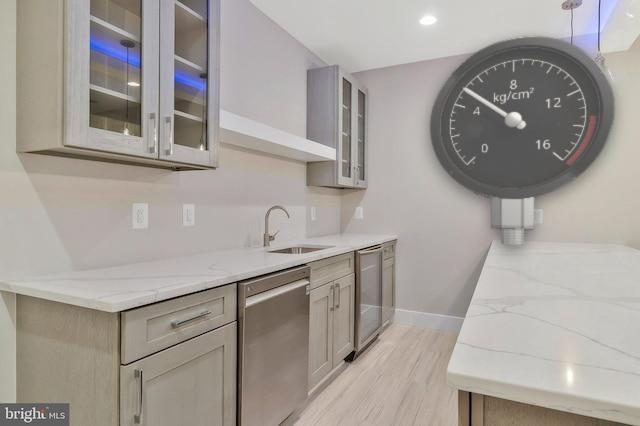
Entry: 5 kg/cm²
